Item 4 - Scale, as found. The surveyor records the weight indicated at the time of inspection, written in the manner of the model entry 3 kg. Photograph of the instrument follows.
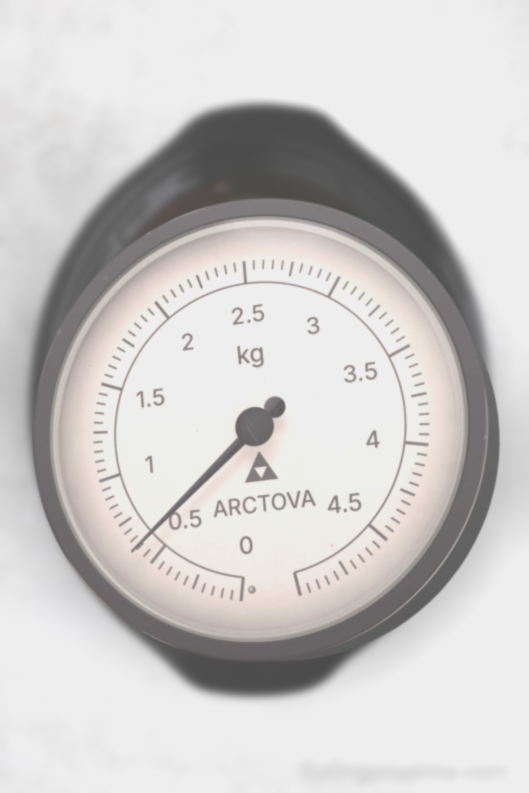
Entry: 0.6 kg
